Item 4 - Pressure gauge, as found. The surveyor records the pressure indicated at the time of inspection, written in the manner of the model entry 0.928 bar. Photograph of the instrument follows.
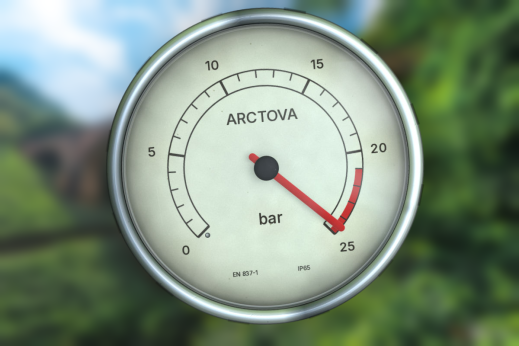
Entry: 24.5 bar
